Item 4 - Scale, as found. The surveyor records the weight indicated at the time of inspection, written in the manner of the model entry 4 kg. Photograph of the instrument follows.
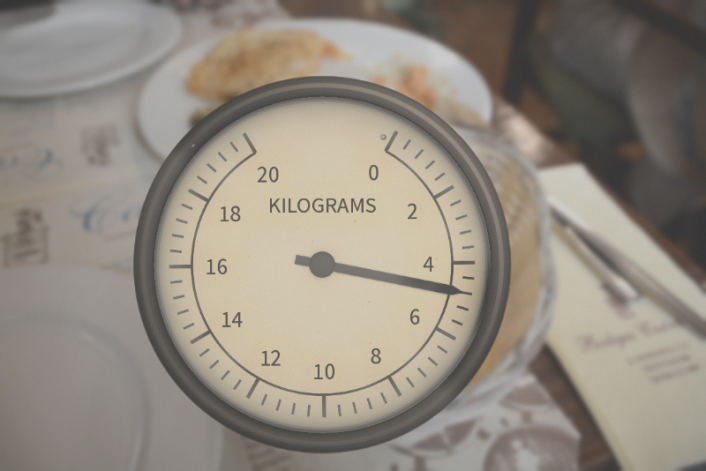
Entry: 4.8 kg
